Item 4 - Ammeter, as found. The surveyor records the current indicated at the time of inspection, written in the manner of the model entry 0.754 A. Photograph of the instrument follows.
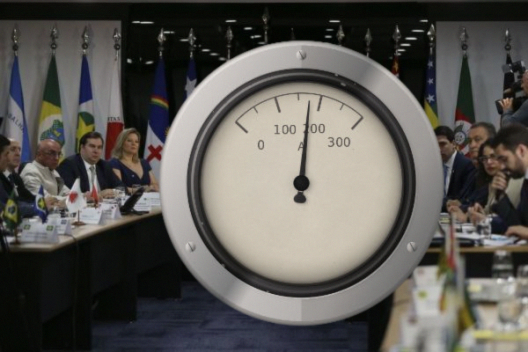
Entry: 175 A
